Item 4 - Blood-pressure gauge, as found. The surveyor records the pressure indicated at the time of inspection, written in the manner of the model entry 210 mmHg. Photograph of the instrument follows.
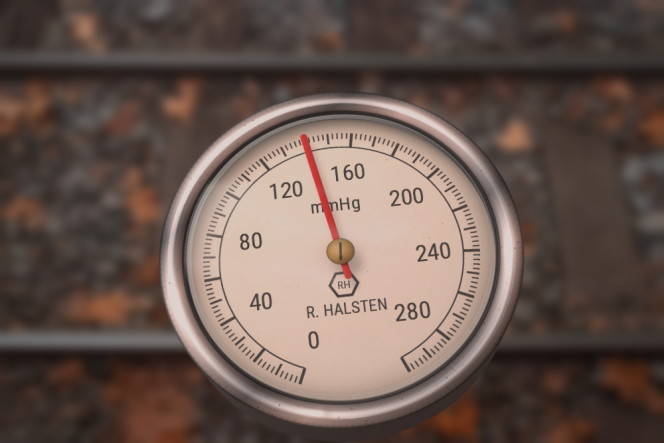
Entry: 140 mmHg
